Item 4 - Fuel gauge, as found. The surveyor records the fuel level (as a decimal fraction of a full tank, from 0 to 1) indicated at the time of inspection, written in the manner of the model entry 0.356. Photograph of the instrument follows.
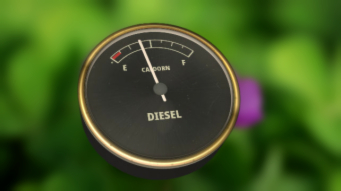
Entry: 0.375
